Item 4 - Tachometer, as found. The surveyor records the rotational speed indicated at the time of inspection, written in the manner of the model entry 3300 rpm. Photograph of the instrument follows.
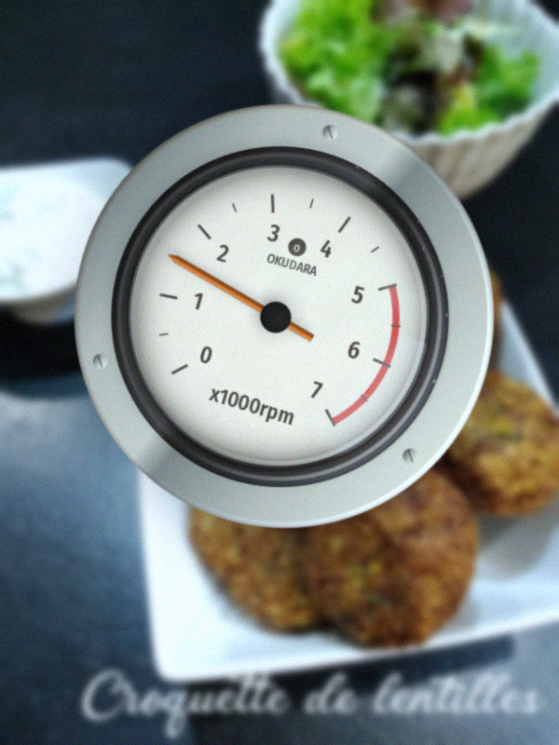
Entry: 1500 rpm
